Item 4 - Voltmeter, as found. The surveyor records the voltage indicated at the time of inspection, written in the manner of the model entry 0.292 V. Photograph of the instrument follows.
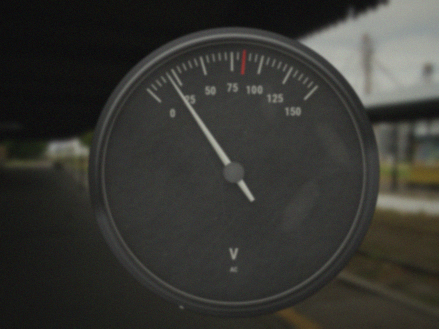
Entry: 20 V
